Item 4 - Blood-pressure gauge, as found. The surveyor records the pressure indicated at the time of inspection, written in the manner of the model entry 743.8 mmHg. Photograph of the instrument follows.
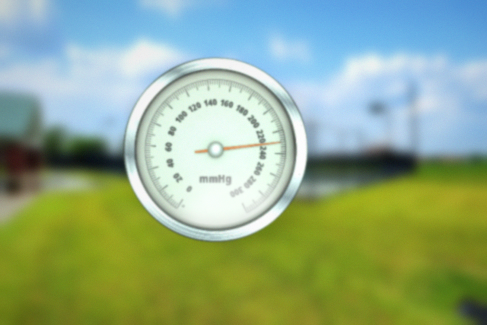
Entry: 230 mmHg
